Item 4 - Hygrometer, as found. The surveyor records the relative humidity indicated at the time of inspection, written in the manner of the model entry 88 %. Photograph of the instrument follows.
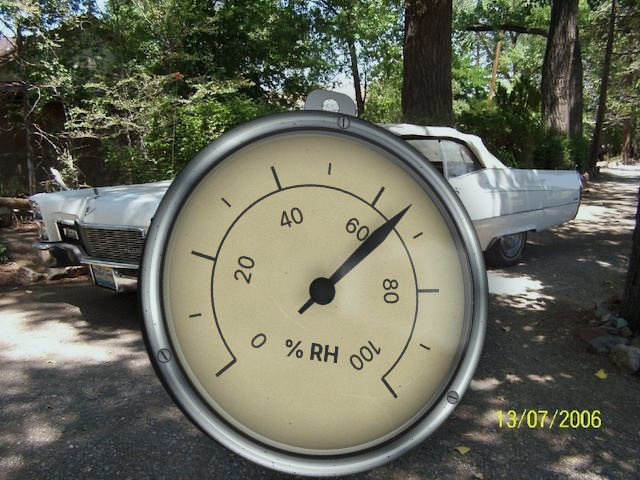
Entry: 65 %
